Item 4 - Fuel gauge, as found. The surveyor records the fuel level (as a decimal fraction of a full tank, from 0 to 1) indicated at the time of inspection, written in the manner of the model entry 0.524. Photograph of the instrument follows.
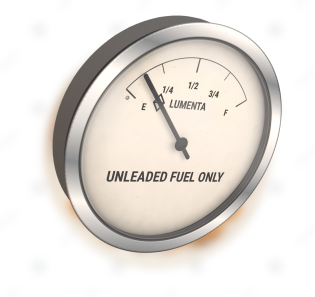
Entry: 0.125
